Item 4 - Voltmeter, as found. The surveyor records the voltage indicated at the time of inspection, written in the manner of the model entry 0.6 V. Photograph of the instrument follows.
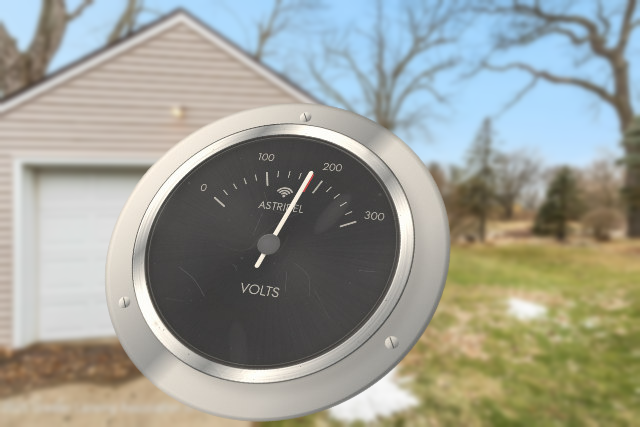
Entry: 180 V
